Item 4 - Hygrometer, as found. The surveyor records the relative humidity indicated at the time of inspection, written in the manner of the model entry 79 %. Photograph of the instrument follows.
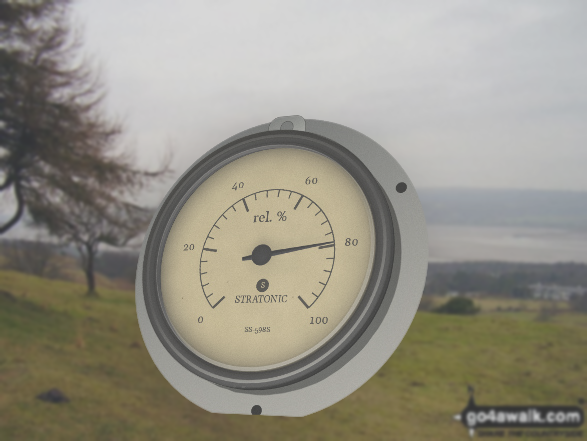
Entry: 80 %
